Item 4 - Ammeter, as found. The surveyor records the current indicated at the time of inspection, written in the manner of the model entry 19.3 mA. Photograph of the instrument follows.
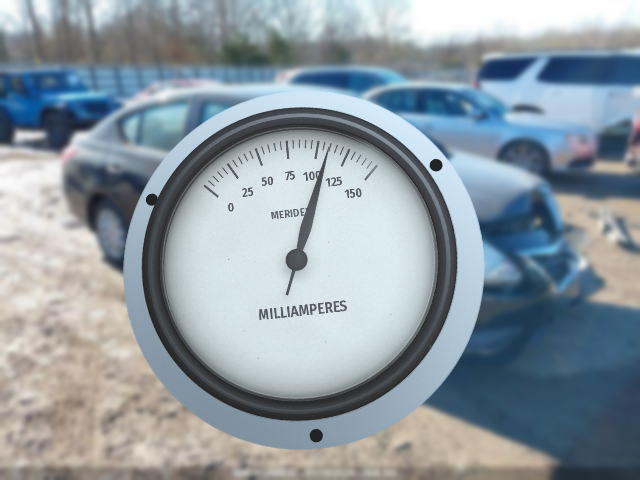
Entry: 110 mA
